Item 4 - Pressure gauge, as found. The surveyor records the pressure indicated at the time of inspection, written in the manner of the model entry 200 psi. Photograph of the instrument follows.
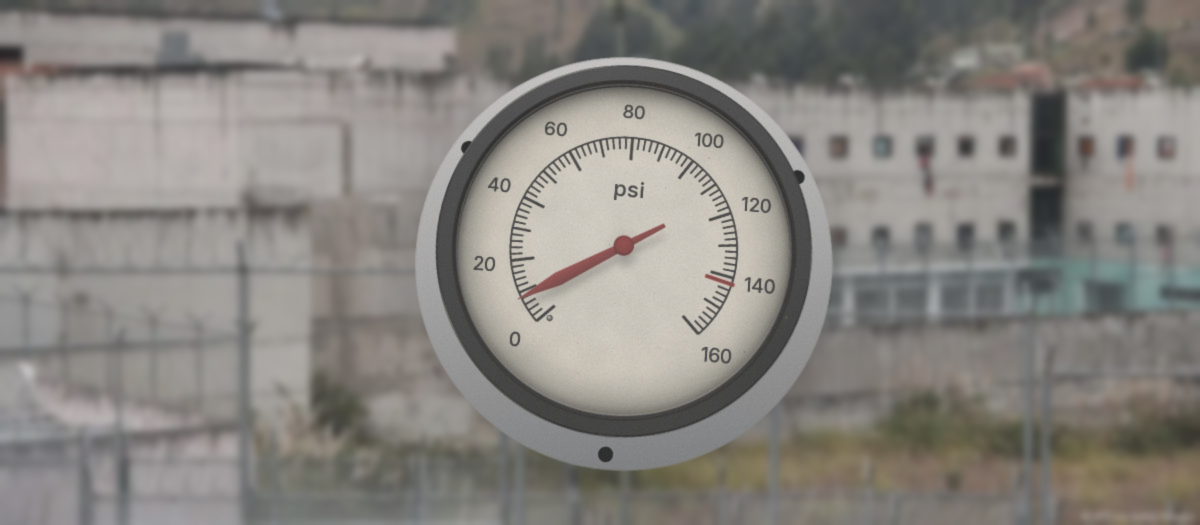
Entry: 8 psi
